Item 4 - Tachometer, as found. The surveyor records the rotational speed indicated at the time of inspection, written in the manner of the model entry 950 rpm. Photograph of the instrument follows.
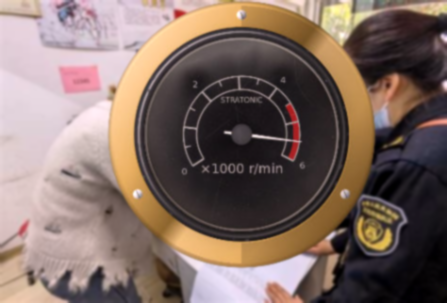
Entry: 5500 rpm
